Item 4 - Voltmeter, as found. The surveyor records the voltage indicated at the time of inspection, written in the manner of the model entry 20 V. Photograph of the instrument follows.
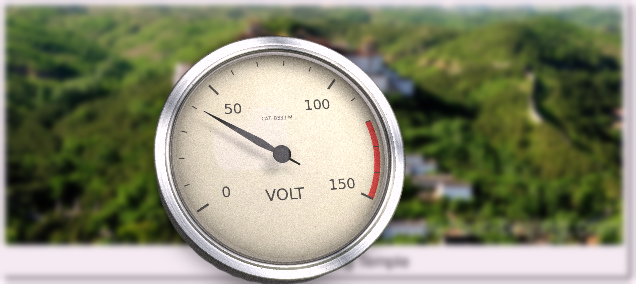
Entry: 40 V
